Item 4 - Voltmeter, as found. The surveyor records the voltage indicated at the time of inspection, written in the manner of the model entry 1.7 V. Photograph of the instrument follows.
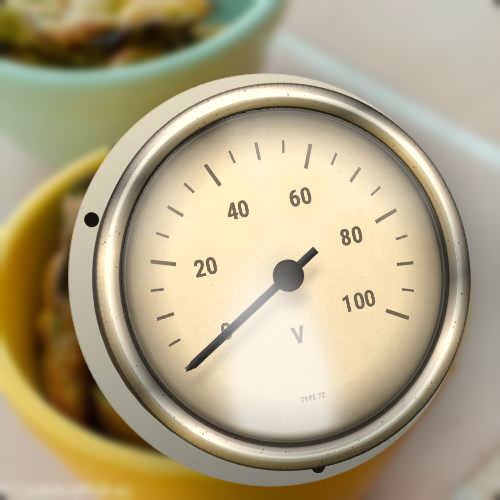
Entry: 0 V
